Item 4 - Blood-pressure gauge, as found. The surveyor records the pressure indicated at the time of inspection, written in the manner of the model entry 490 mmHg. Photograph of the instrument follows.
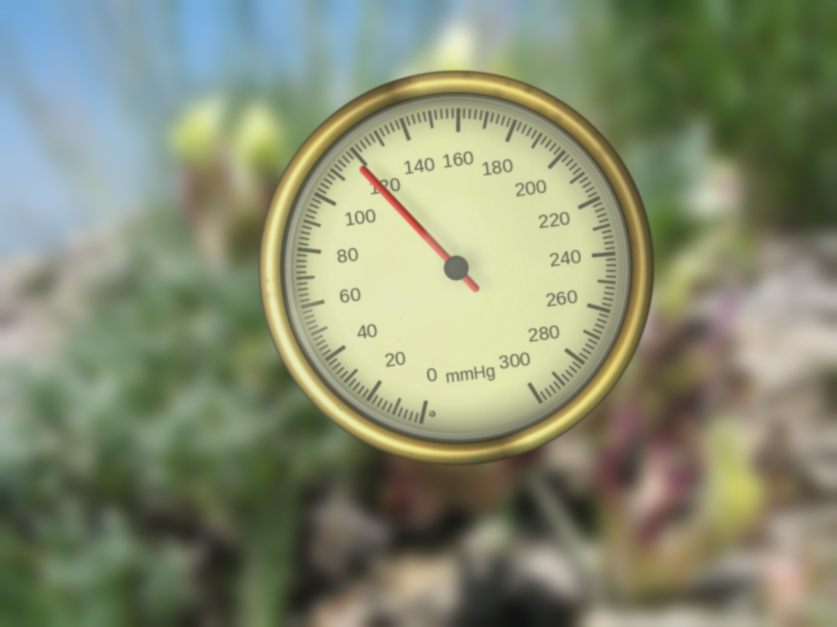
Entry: 118 mmHg
